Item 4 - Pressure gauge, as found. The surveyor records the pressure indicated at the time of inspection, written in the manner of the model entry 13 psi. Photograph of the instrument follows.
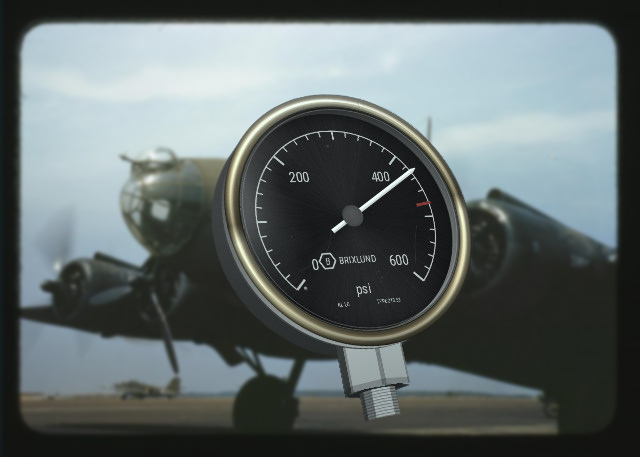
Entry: 430 psi
